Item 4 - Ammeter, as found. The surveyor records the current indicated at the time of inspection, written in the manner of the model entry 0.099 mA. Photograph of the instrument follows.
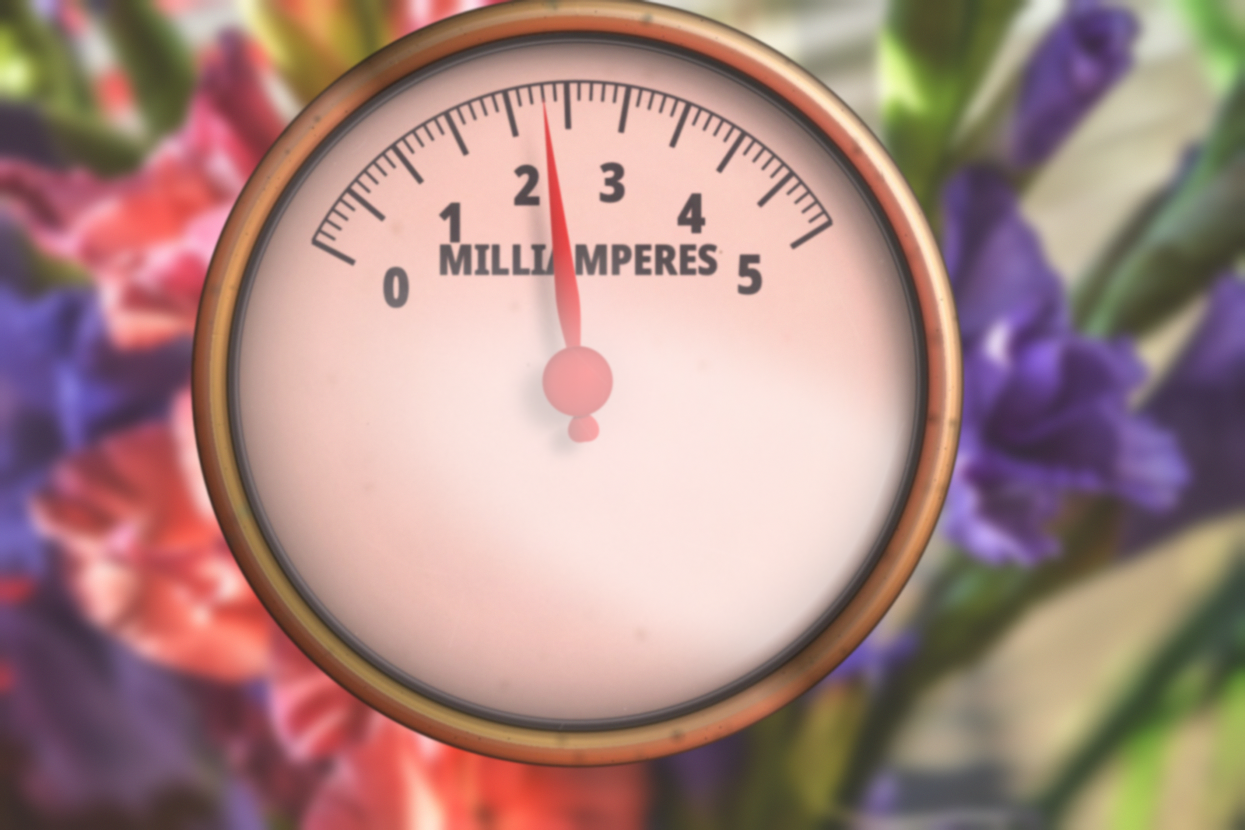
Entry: 2.3 mA
